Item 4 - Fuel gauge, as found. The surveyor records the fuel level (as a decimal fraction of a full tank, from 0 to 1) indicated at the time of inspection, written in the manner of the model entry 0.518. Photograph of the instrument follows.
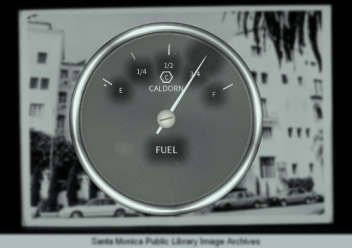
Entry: 0.75
